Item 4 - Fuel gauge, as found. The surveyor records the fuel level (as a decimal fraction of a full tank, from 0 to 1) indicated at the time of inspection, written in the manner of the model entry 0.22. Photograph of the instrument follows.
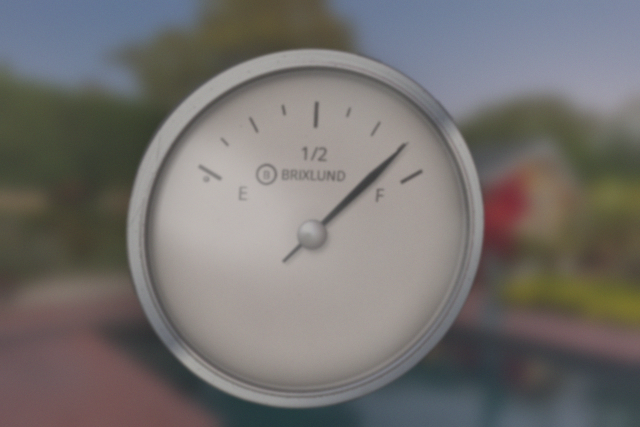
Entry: 0.875
